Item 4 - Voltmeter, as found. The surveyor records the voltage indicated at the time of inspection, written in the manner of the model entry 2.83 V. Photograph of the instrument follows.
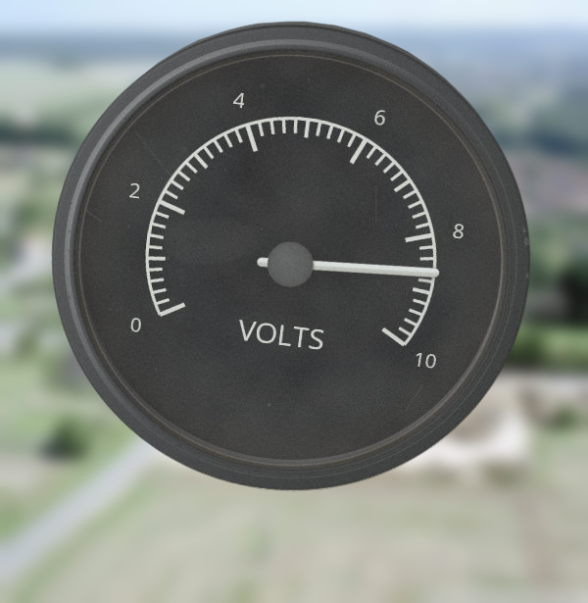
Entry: 8.6 V
